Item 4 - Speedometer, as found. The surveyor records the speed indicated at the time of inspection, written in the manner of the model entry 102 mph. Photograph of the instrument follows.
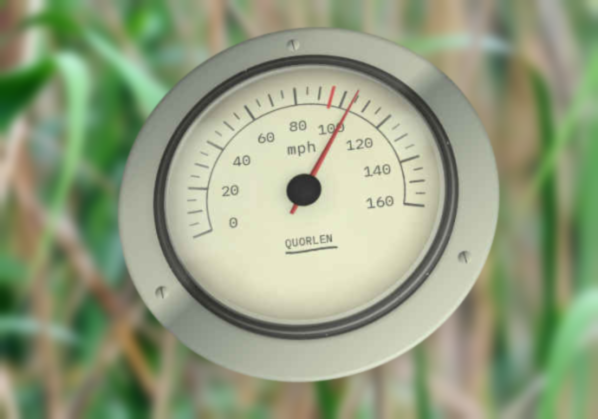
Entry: 105 mph
